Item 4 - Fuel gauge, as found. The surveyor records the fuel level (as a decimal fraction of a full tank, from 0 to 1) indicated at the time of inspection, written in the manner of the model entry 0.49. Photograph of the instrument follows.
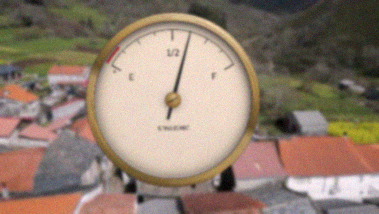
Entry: 0.625
